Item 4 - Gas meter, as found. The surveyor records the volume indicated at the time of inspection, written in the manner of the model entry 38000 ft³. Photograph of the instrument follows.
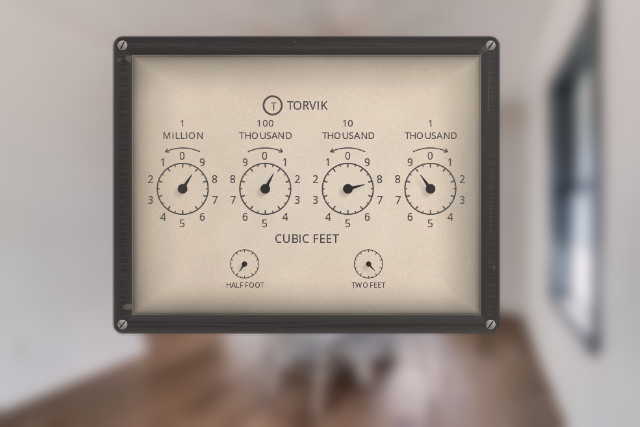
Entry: 907900 ft³
